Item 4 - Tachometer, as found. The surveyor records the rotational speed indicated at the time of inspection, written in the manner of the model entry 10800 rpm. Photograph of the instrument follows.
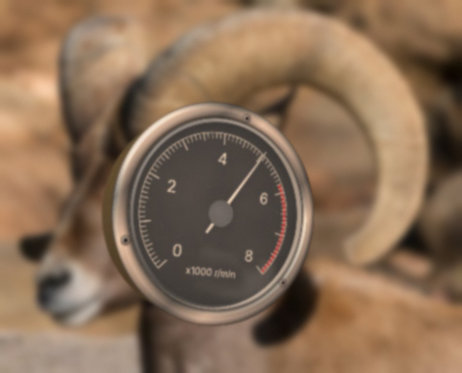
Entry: 5000 rpm
